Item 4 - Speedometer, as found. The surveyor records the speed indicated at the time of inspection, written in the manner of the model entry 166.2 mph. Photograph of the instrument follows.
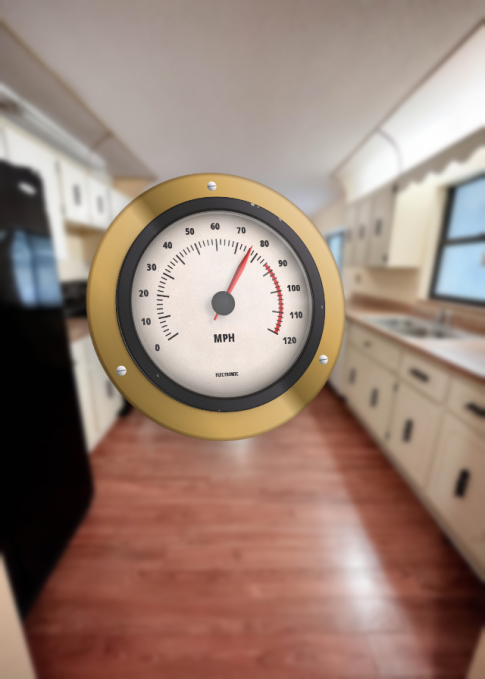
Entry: 76 mph
